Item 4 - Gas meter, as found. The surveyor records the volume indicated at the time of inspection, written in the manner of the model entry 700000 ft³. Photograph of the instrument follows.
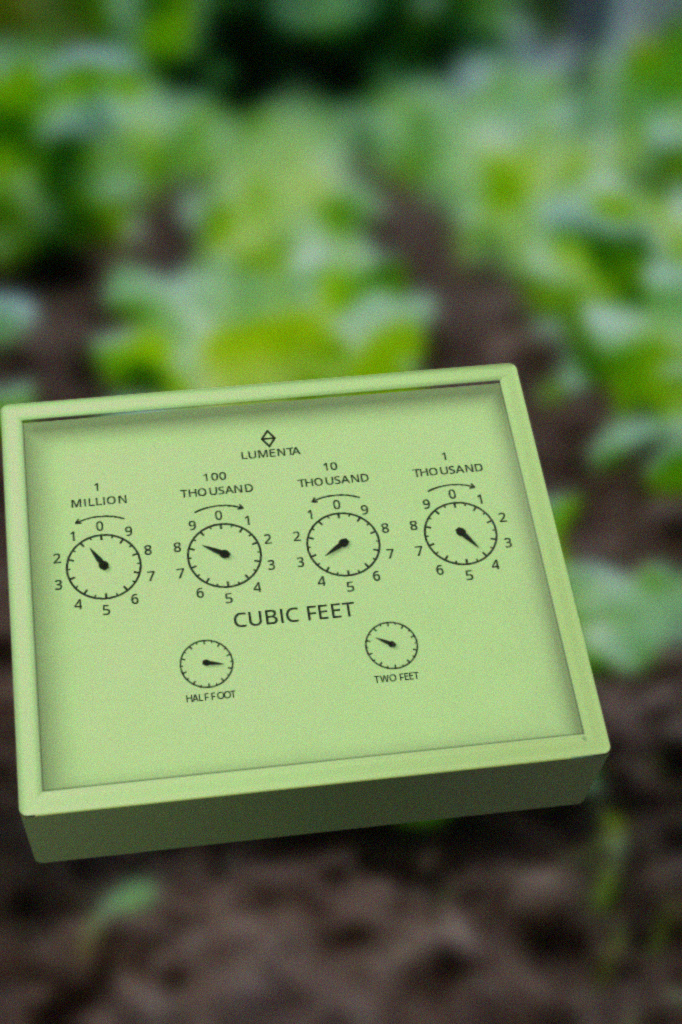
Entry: 83400 ft³
